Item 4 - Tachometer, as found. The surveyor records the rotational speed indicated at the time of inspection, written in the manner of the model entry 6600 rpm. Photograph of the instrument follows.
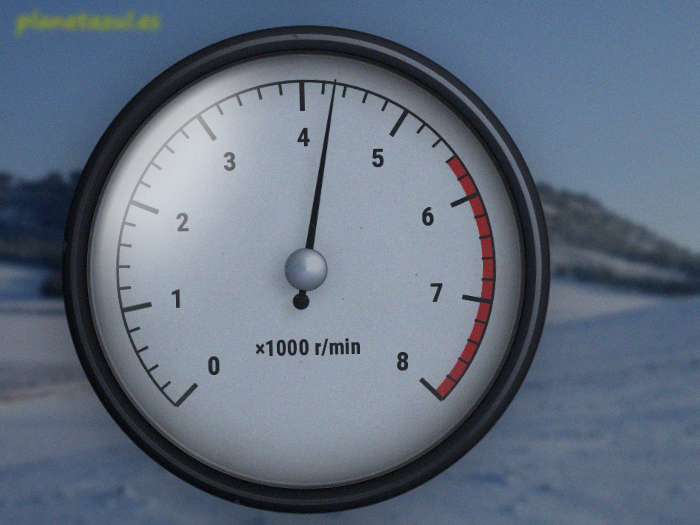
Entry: 4300 rpm
